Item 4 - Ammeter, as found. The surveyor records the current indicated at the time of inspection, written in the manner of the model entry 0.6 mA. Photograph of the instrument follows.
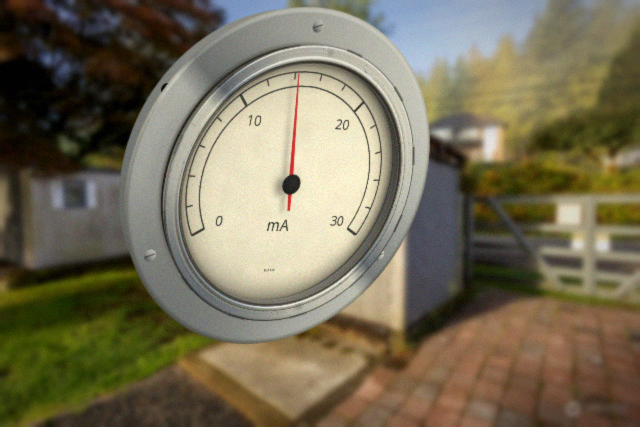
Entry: 14 mA
